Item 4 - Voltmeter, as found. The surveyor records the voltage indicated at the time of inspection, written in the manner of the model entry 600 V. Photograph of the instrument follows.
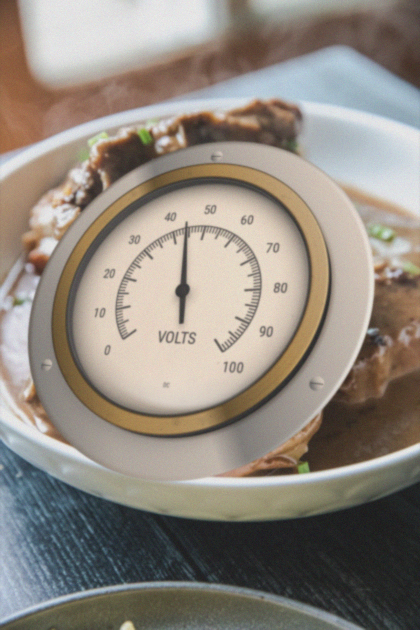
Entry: 45 V
